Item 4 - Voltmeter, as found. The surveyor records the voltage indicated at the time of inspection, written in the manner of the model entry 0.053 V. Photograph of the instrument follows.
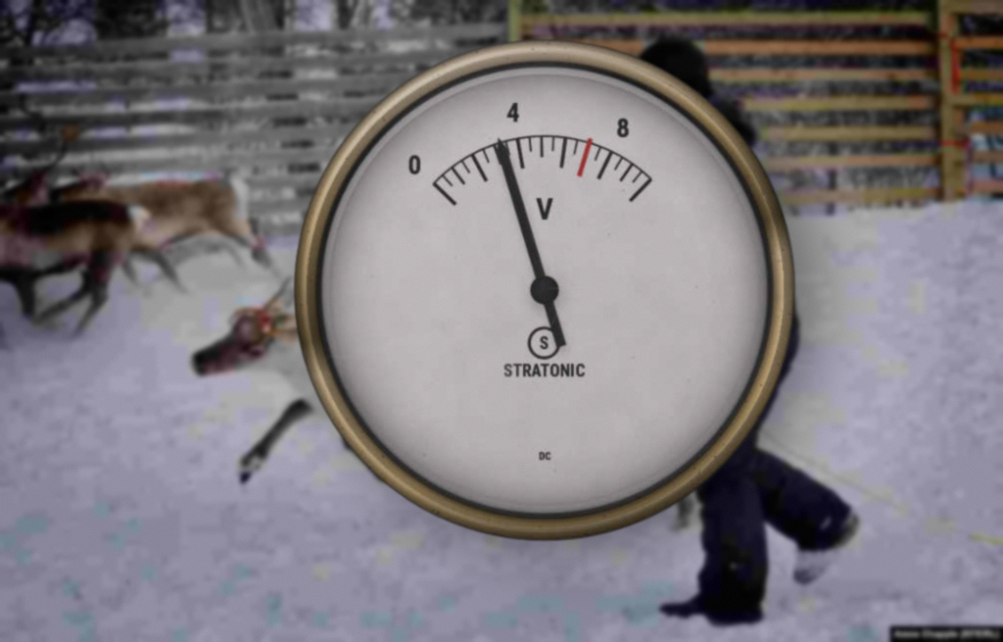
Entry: 3.25 V
